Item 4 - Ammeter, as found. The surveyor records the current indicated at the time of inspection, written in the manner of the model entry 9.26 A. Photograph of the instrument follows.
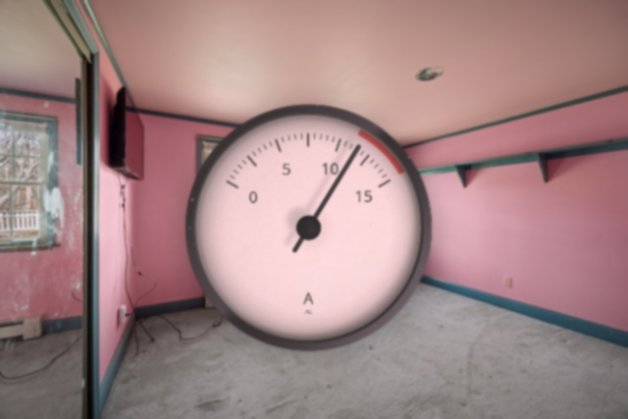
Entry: 11.5 A
